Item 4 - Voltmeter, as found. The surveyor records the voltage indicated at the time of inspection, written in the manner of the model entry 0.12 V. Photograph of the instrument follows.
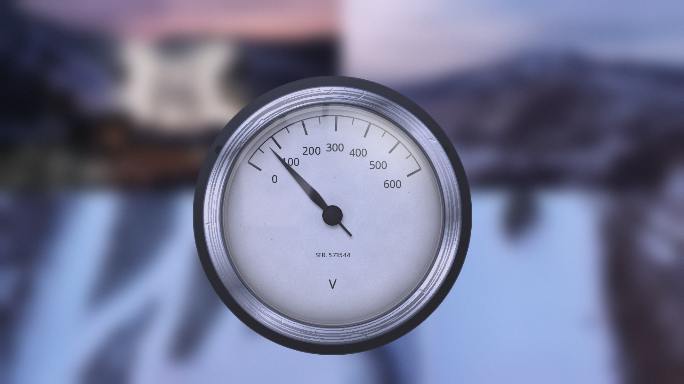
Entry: 75 V
